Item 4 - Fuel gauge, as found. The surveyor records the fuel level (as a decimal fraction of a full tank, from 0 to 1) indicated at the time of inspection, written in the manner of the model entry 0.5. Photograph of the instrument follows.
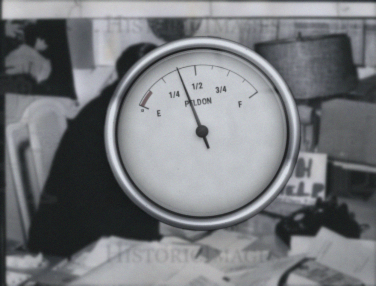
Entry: 0.375
